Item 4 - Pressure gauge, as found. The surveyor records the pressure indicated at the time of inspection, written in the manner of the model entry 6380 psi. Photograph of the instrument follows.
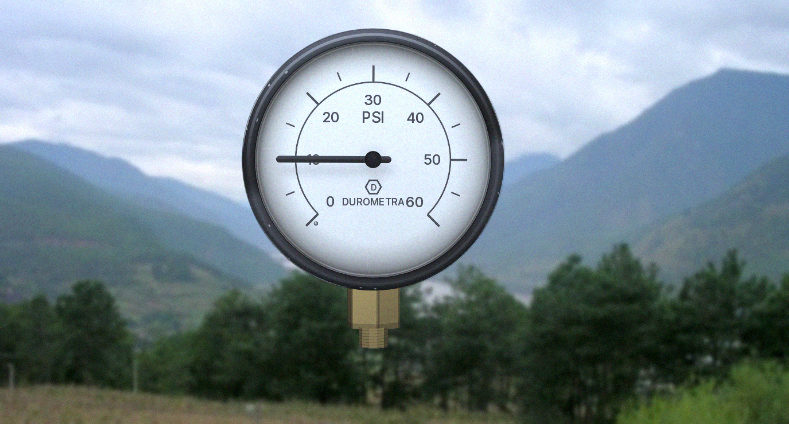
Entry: 10 psi
